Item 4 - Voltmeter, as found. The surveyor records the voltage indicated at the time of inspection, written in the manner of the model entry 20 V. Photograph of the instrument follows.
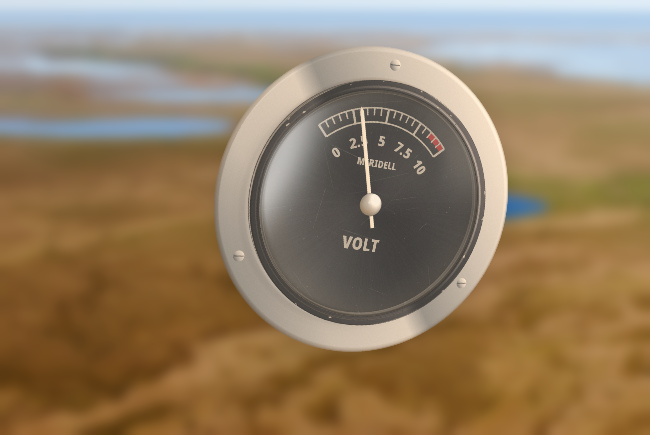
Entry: 3 V
